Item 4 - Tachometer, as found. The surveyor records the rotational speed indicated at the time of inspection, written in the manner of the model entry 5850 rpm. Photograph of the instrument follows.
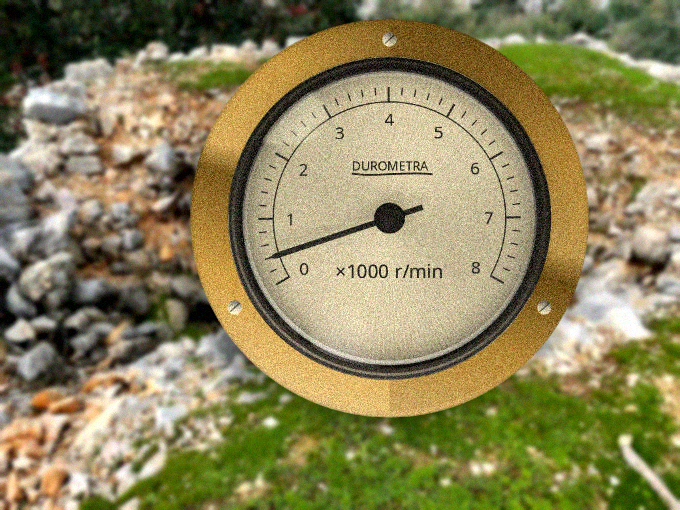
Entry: 400 rpm
